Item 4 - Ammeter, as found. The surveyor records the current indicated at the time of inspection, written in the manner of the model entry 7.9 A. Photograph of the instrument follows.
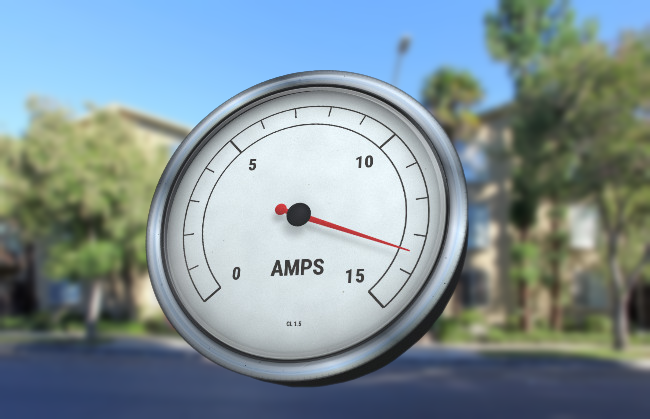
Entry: 13.5 A
